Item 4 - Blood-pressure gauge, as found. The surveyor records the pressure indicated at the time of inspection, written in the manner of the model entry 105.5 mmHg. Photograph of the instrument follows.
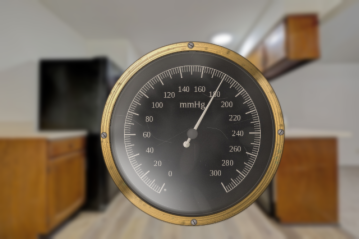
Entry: 180 mmHg
